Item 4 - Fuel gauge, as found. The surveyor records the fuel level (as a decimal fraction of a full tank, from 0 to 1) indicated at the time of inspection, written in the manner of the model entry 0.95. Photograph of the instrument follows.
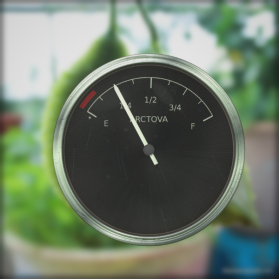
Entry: 0.25
